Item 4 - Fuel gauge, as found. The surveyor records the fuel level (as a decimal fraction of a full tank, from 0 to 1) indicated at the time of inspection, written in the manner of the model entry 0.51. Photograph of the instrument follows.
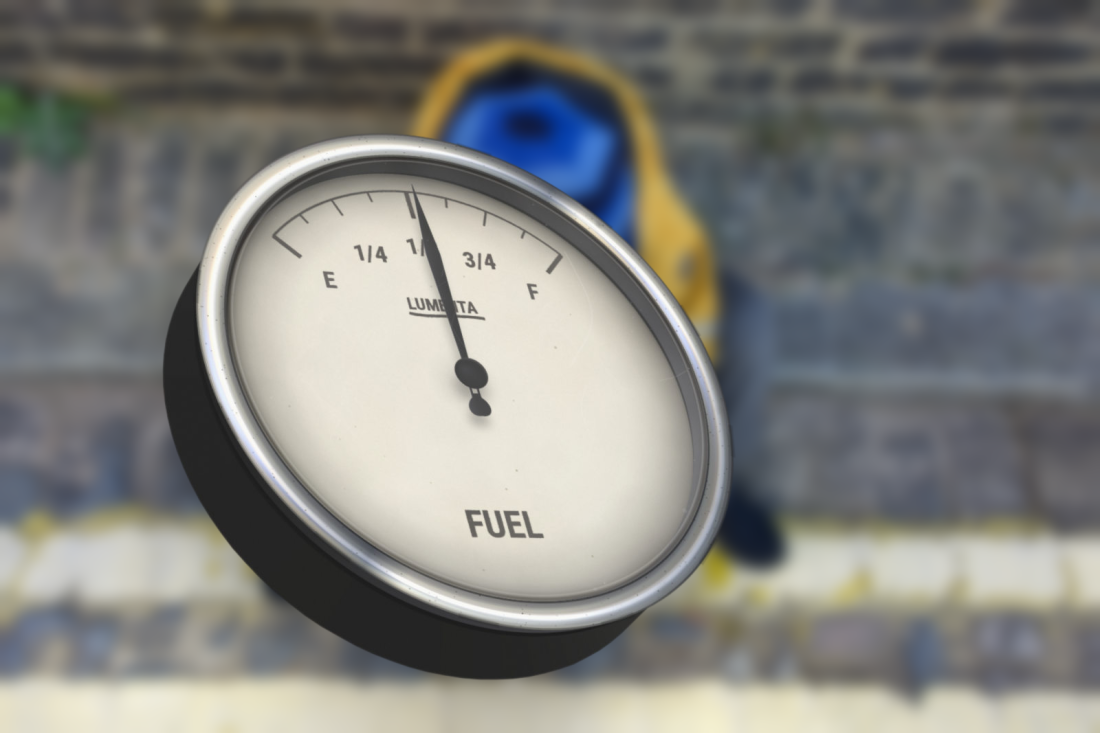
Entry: 0.5
